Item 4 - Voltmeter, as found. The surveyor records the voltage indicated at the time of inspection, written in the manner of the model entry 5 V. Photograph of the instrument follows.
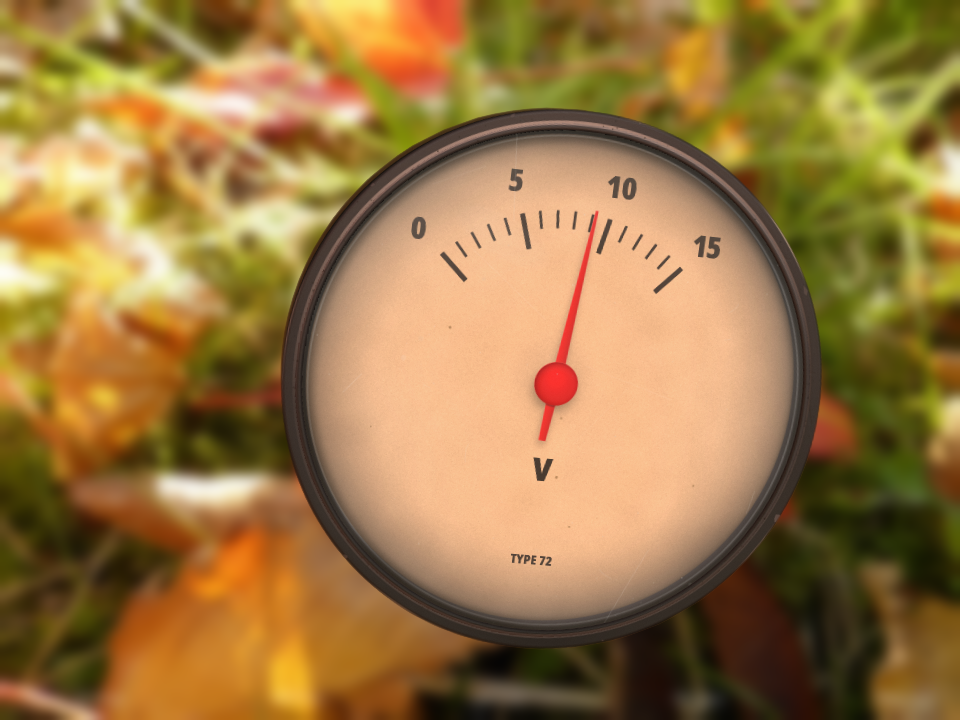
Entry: 9 V
